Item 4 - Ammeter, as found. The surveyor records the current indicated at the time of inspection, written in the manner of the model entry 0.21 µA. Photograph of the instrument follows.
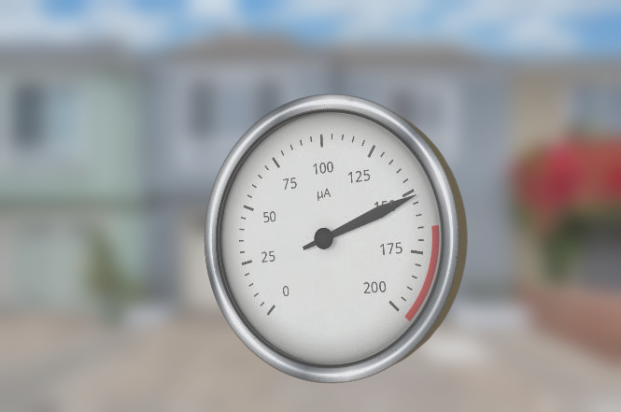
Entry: 152.5 µA
